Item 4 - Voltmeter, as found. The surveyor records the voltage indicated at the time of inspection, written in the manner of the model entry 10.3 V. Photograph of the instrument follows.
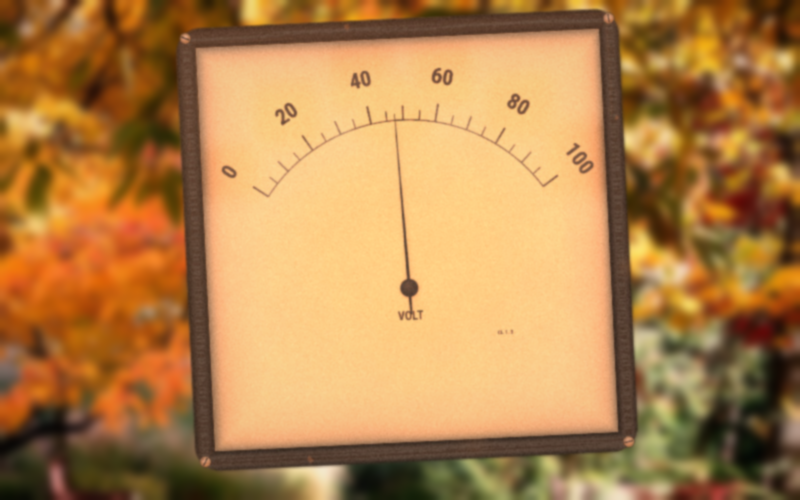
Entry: 47.5 V
